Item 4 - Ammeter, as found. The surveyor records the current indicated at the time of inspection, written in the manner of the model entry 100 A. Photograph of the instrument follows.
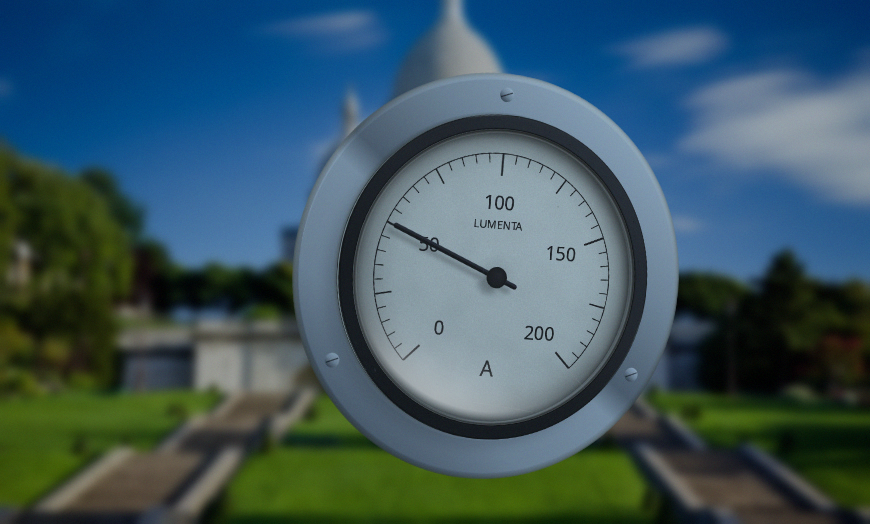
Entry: 50 A
